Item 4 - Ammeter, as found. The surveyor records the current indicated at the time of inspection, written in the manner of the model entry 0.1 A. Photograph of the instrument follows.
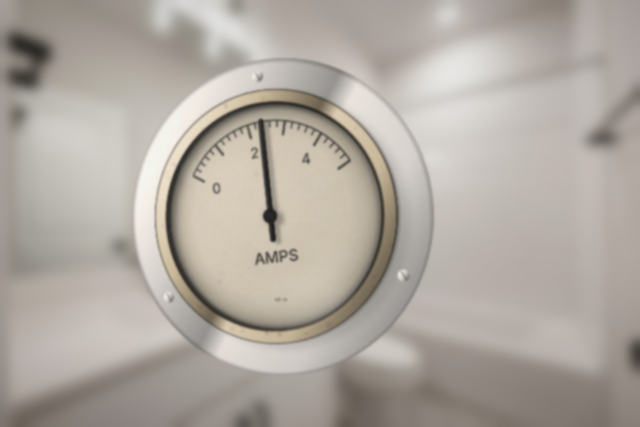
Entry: 2.4 A
